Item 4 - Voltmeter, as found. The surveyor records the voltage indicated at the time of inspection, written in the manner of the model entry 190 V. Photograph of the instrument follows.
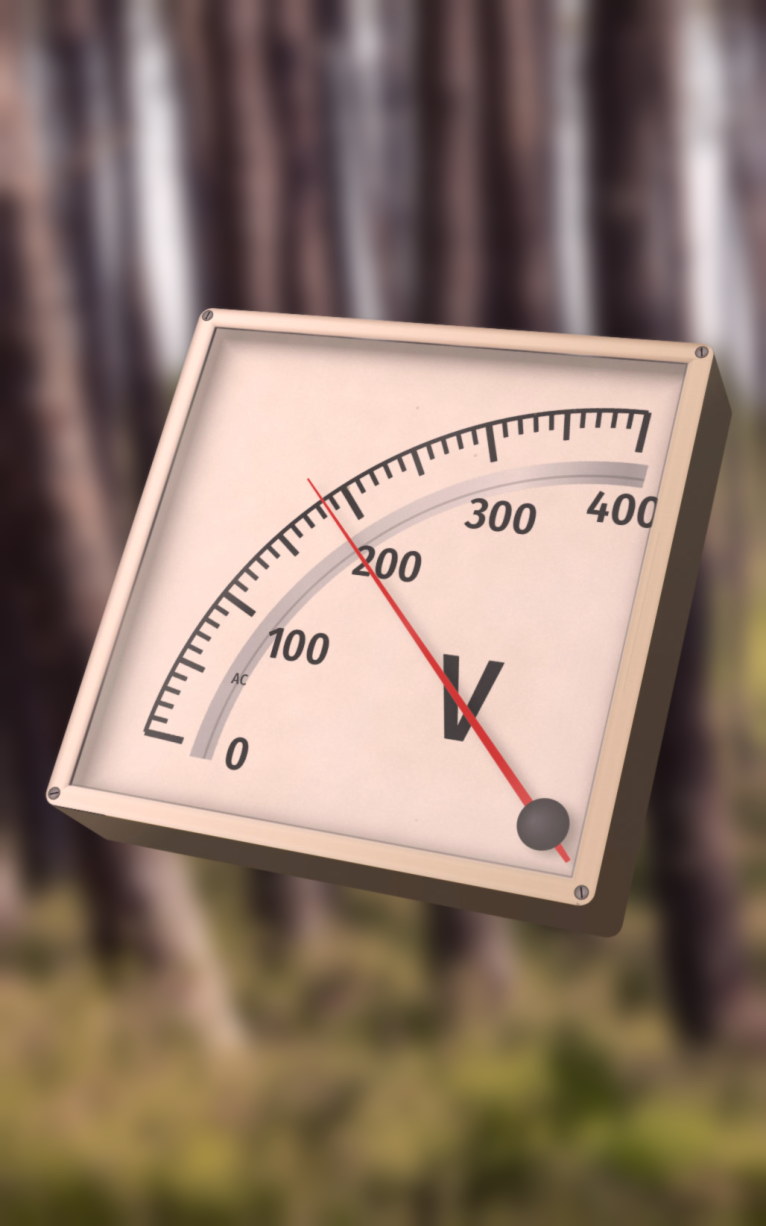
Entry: 185 V
